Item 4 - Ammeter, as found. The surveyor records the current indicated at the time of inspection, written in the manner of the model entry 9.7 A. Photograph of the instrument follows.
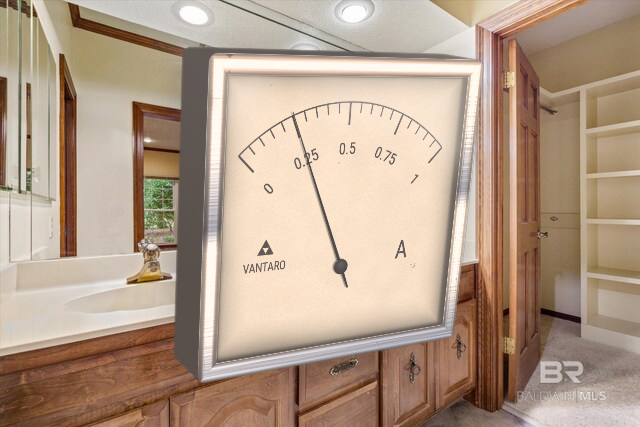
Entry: 0.25 A
